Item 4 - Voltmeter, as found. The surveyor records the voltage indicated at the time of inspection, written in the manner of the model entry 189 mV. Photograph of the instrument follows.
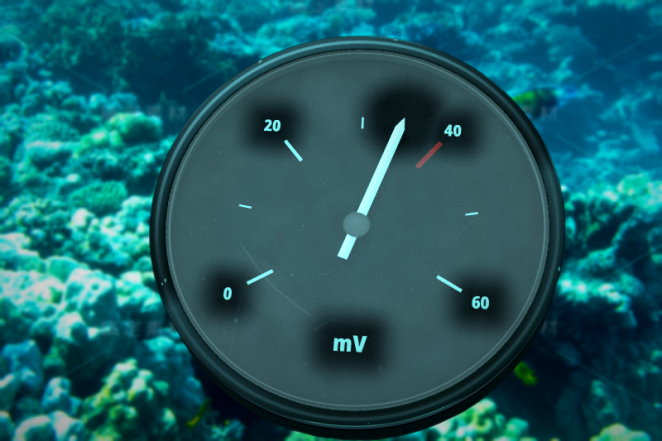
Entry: 35 mV
